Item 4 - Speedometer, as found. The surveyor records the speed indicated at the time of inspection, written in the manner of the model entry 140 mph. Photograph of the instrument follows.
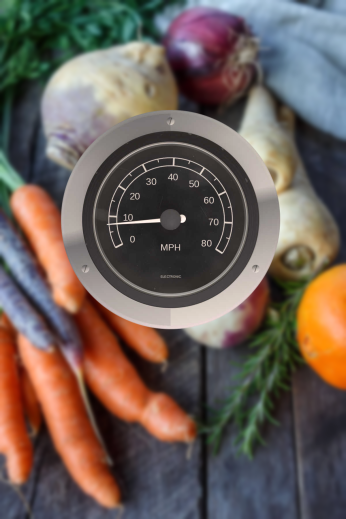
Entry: 7.5 mph
